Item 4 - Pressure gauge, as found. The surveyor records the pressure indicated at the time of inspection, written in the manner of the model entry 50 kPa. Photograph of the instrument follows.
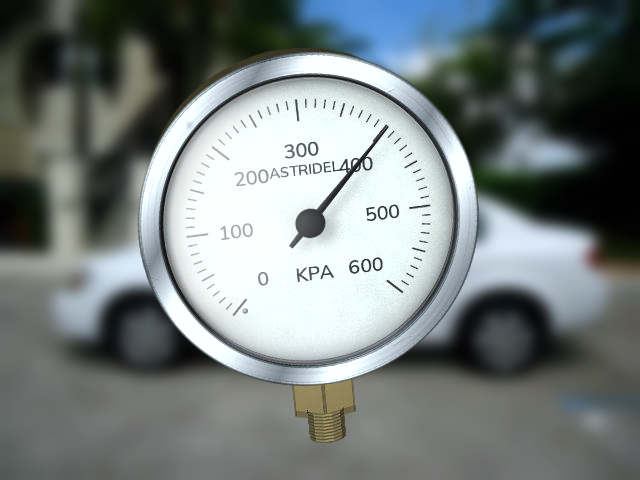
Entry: 400 kPa
